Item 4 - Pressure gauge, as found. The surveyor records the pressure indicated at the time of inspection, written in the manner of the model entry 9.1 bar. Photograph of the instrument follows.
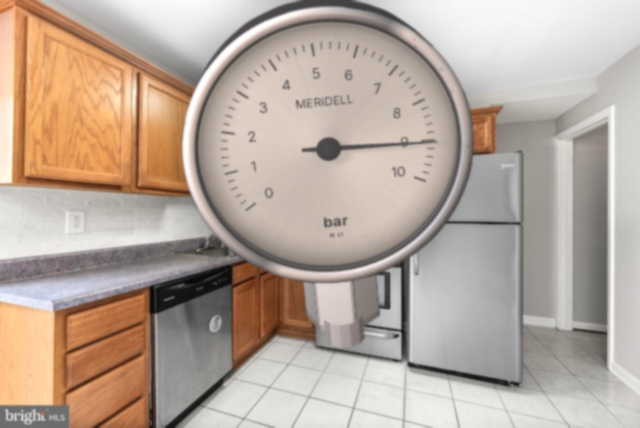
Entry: 9 bar
